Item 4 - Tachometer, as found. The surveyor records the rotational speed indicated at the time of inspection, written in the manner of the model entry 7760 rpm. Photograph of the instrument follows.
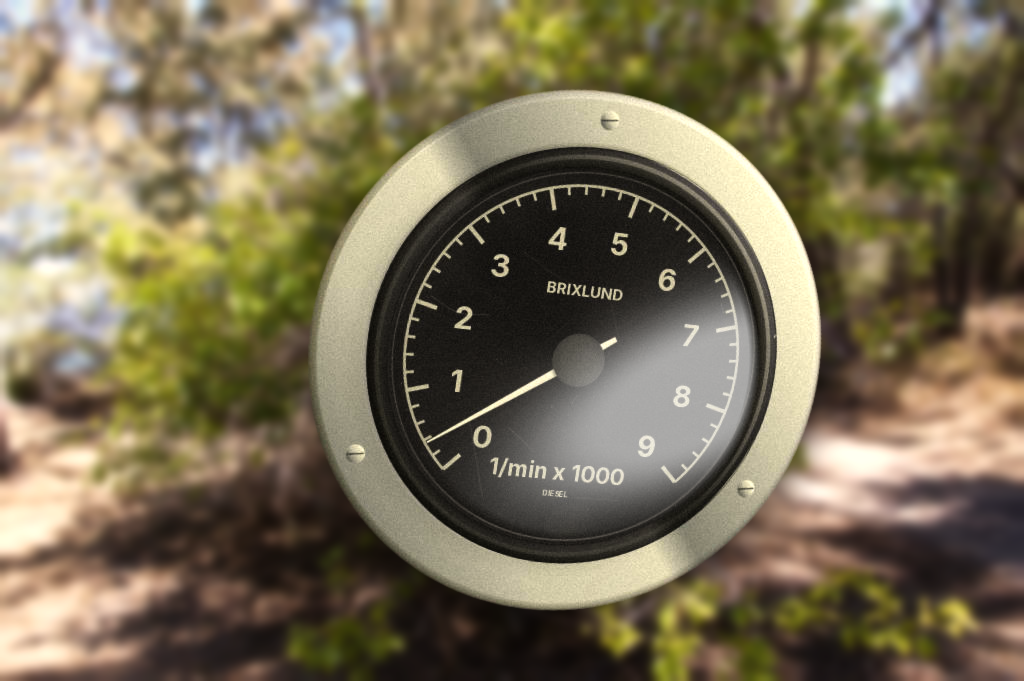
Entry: 400 rpm
